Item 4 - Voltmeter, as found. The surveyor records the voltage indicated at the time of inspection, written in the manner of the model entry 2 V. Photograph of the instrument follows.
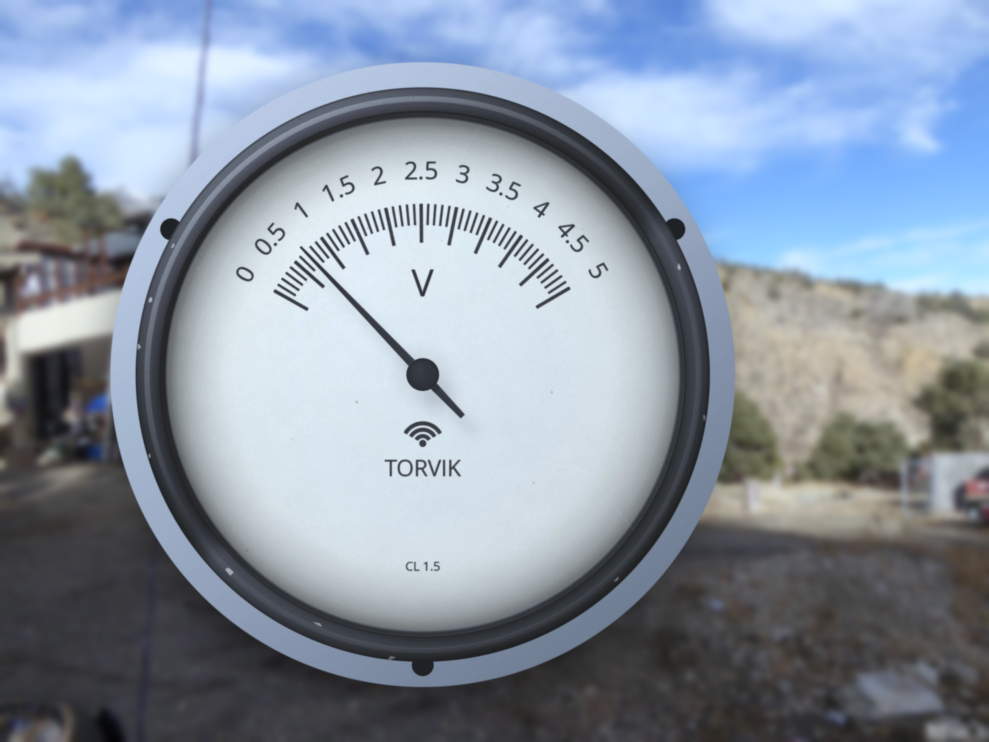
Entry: 0.7 V
